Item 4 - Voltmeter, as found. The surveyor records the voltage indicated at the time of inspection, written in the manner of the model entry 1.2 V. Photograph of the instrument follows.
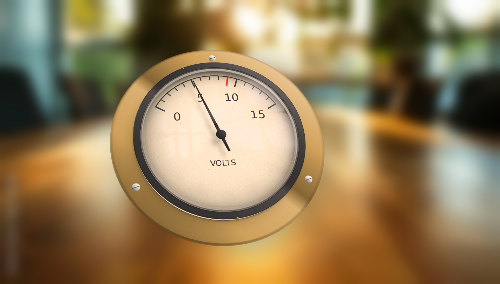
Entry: 5 V
